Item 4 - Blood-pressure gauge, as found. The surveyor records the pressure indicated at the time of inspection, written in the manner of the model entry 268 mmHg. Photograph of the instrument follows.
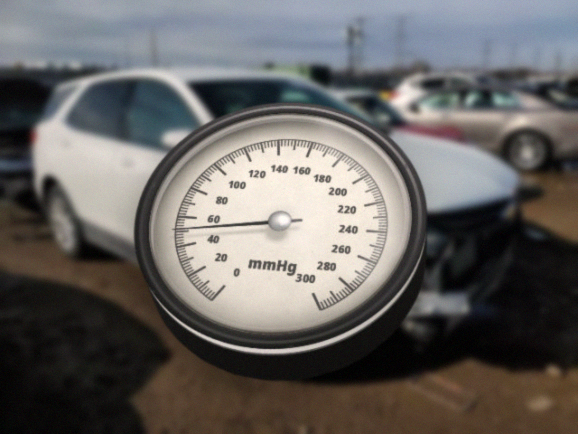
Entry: 50 mmHg
